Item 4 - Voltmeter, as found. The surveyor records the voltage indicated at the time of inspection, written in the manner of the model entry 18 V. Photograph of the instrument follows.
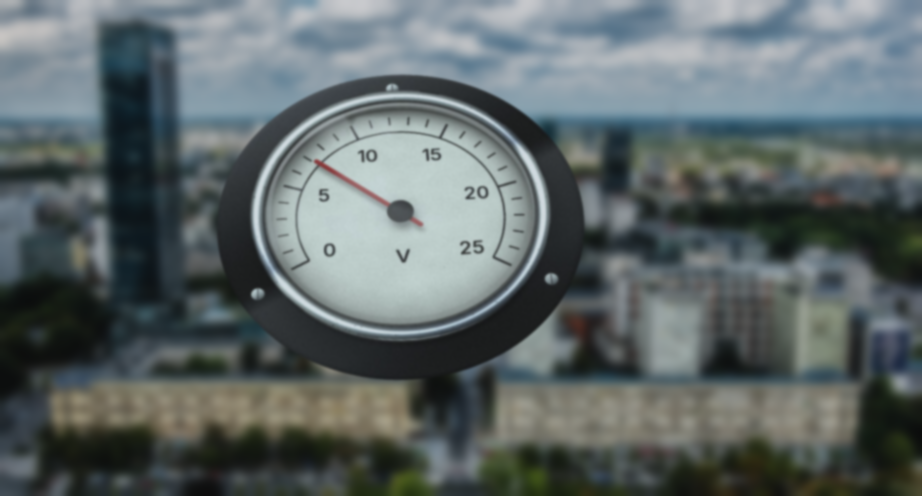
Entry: 7 V
